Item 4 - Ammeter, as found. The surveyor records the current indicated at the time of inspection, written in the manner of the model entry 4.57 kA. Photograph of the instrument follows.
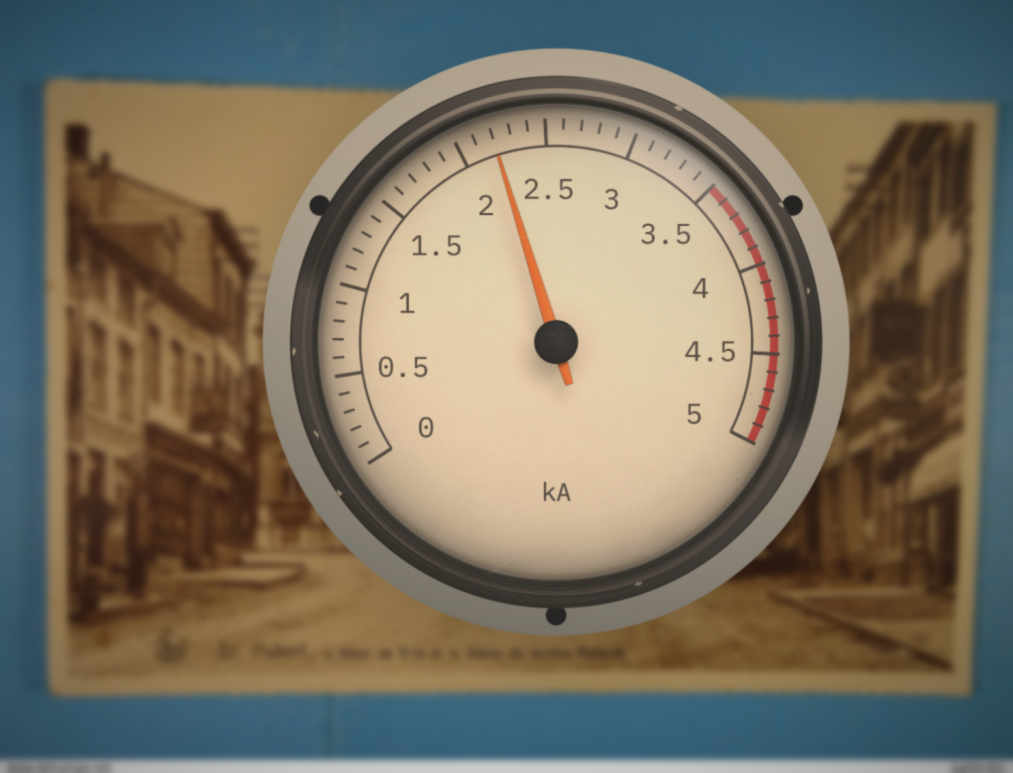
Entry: 2.2 kA
